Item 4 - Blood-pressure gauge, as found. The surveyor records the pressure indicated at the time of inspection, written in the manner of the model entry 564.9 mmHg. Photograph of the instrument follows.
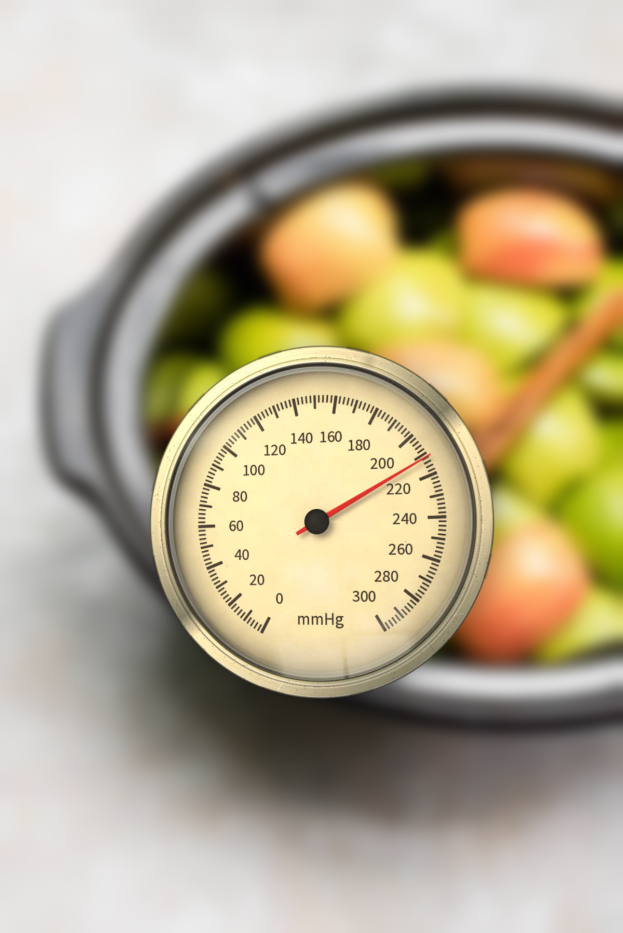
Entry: 212 mmHg
